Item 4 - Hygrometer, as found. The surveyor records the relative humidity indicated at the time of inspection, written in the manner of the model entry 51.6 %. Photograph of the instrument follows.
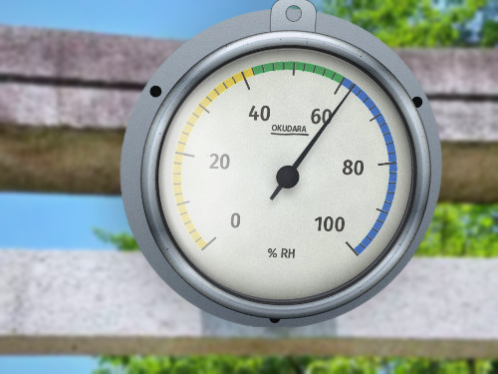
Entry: 62 %
